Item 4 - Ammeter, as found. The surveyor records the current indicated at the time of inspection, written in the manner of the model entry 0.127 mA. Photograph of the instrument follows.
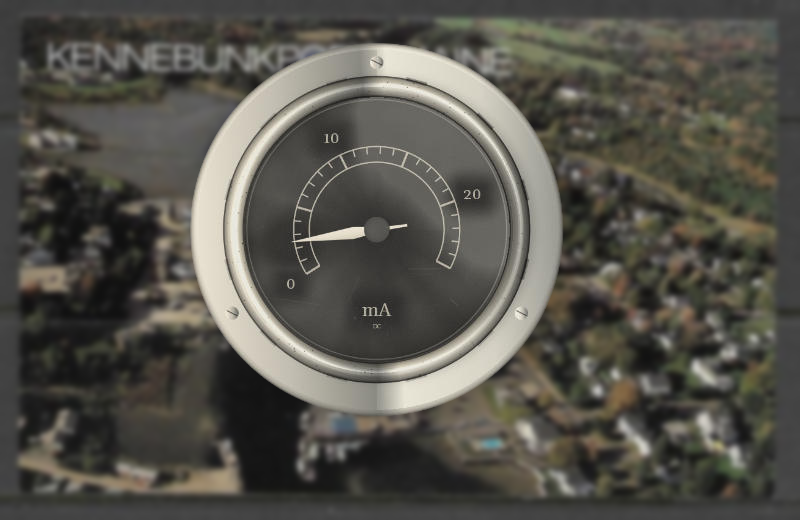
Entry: 2.5 mA
